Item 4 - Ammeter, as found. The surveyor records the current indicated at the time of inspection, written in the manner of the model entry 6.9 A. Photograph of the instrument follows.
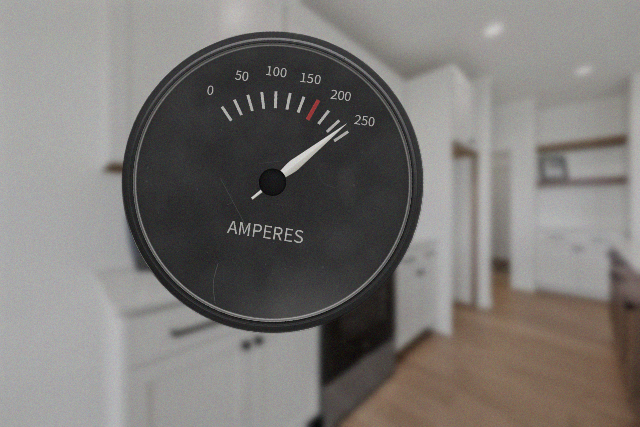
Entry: 237.5 A
